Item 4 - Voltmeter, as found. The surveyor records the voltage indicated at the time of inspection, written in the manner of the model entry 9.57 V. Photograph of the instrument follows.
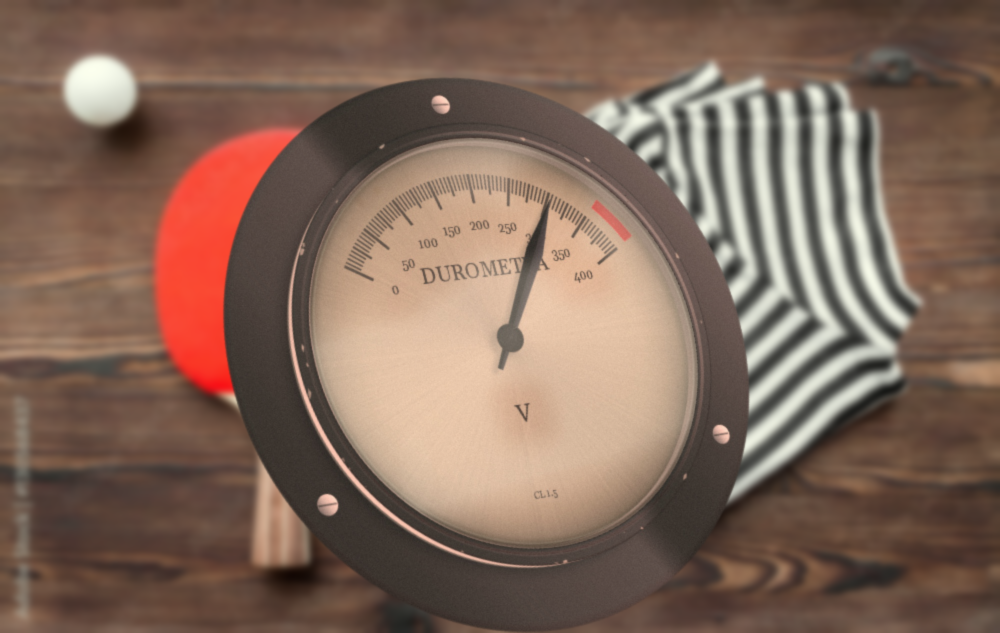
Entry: 300 V
